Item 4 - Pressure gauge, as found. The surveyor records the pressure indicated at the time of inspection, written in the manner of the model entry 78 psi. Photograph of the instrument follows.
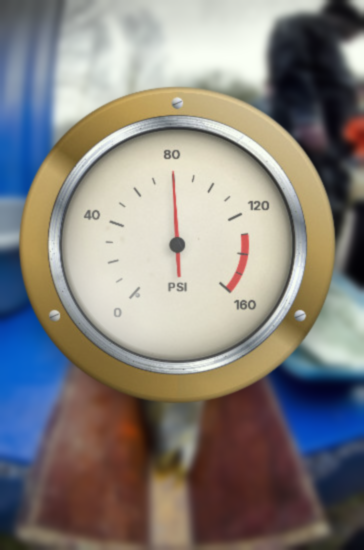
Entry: 80 psi
